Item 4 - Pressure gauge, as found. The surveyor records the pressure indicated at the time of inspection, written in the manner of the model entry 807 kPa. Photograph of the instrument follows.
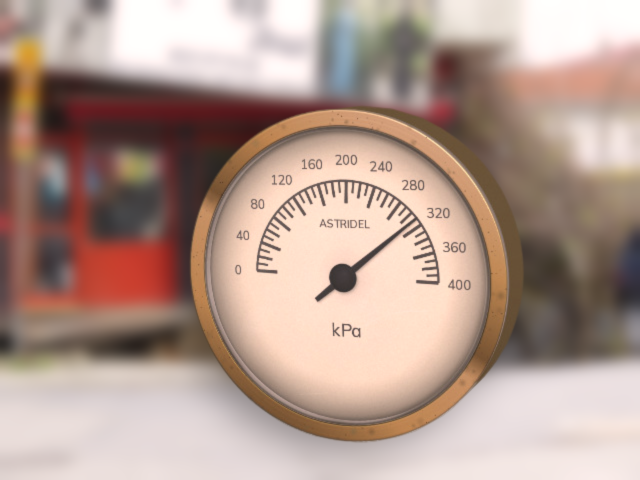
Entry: 310 kPa
